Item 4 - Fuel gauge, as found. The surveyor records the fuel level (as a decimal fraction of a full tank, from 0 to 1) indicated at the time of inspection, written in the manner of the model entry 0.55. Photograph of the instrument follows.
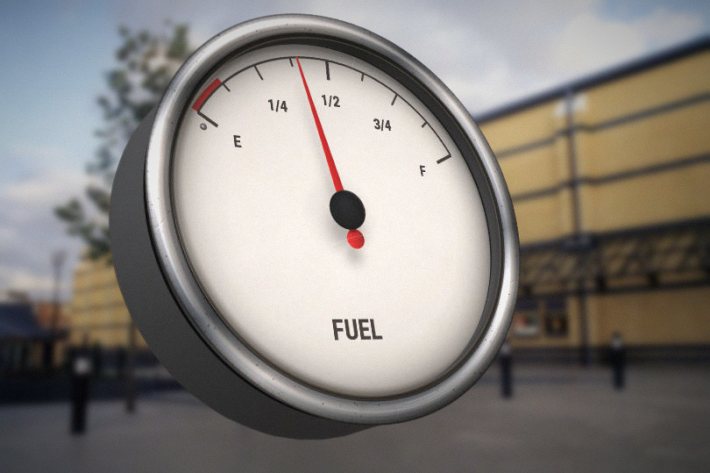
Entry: 0.375
